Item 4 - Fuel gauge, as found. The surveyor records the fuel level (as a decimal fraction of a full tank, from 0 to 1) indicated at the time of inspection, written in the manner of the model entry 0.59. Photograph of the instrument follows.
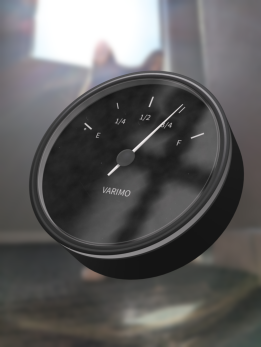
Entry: 0.75
